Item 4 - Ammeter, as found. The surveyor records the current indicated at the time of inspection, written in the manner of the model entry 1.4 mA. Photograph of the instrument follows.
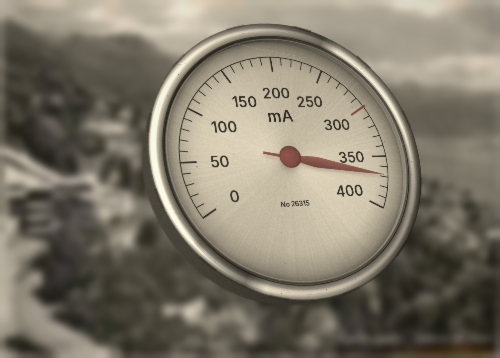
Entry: 370 mA
